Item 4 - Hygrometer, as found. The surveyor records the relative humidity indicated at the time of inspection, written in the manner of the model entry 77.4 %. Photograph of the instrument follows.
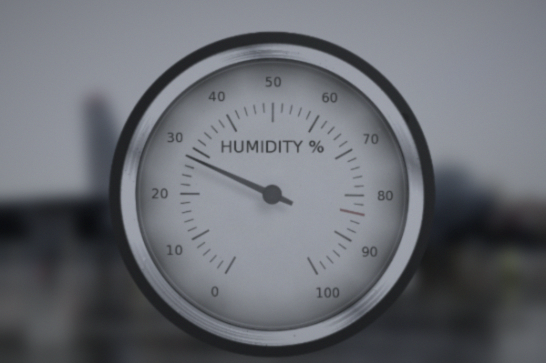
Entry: 28 %
